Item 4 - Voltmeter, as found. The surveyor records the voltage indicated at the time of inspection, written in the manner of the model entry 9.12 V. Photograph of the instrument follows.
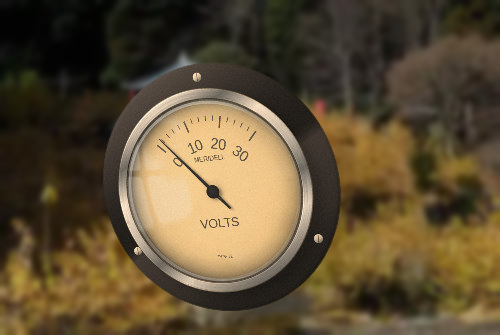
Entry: 2 V
